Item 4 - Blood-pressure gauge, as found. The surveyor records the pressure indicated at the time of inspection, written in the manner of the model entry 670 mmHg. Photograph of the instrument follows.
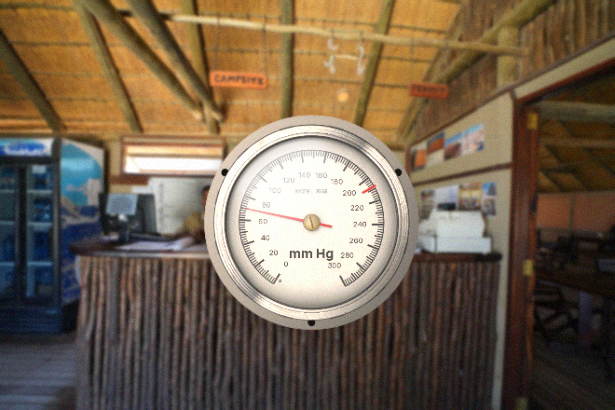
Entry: 70 mmHg
